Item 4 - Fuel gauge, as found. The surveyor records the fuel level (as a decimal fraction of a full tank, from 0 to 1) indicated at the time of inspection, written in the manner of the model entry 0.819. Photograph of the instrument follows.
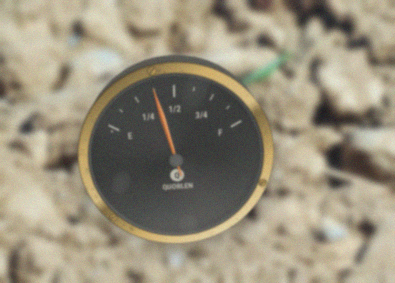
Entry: 0.375
